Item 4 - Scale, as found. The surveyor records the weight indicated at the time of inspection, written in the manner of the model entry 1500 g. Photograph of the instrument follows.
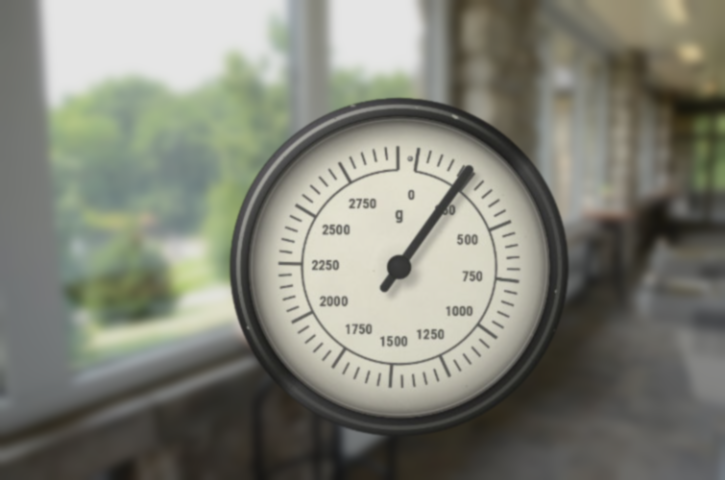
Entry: 225 g
